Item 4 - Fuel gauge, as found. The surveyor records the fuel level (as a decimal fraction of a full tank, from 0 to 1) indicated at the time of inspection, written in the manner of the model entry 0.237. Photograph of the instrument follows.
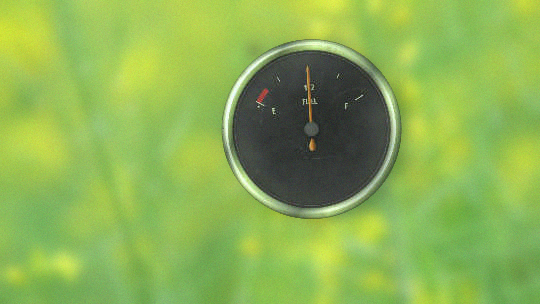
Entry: 0.5
